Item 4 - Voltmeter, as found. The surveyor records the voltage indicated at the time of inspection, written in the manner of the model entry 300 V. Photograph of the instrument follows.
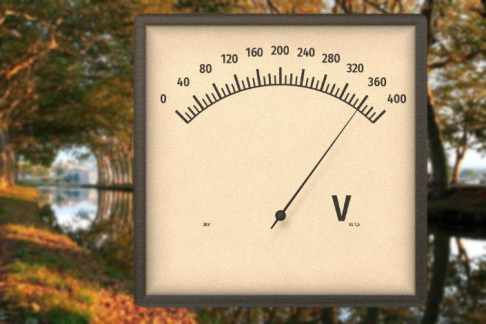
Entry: 360 V
